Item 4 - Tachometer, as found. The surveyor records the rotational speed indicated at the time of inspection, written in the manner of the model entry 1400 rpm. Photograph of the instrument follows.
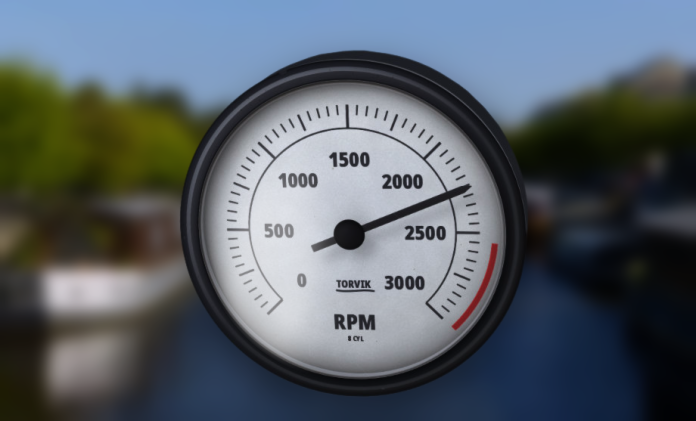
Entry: 2250 rpm
